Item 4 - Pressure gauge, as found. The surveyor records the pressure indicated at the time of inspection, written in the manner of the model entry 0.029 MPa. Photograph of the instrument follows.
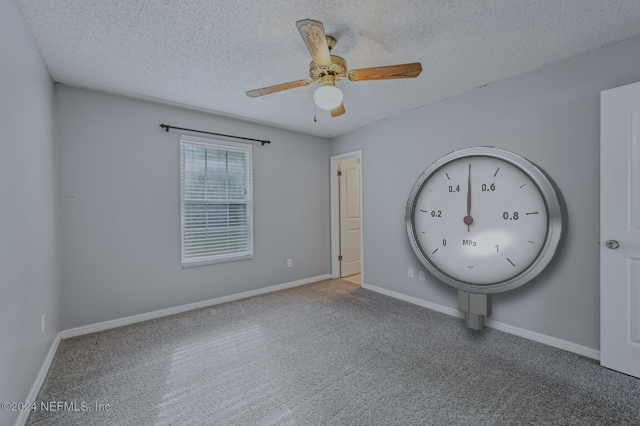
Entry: 0.5 MPa
